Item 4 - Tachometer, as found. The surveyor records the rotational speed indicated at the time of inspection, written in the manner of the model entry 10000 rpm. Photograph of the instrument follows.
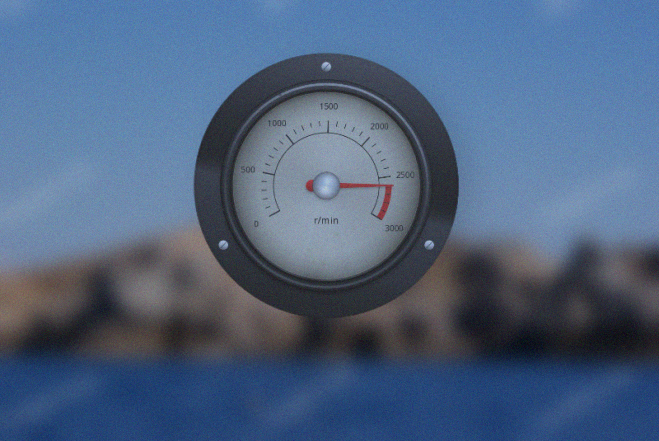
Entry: 2600 rpm
